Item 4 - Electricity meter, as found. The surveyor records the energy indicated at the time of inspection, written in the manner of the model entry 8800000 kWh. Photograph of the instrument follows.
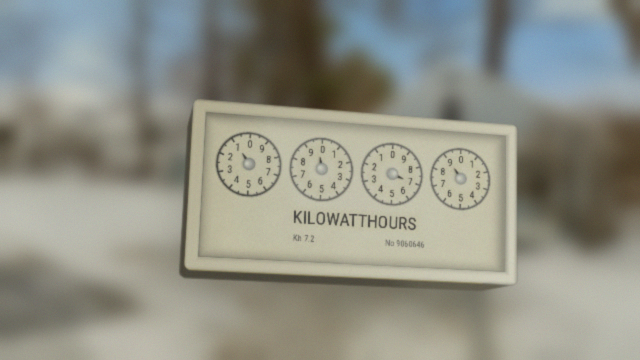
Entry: 969 kWh
